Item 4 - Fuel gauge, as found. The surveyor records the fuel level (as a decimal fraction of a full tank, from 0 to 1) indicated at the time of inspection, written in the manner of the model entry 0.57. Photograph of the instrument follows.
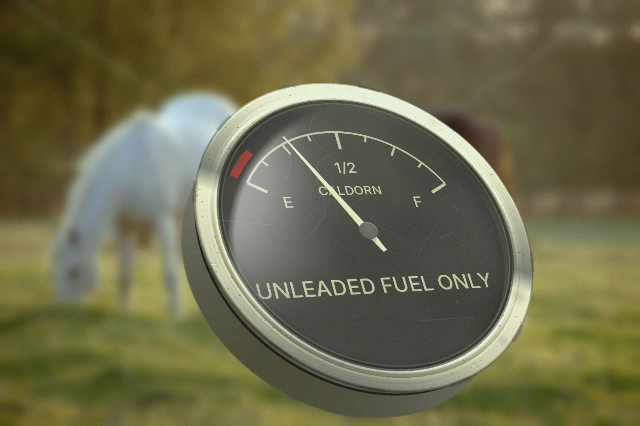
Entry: 0.25
